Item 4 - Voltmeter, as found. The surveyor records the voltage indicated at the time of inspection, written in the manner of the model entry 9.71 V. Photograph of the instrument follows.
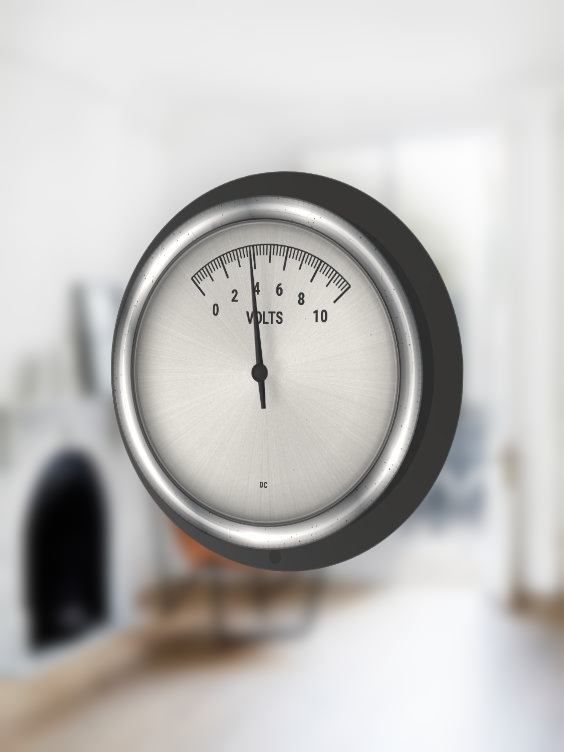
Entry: 4 V
